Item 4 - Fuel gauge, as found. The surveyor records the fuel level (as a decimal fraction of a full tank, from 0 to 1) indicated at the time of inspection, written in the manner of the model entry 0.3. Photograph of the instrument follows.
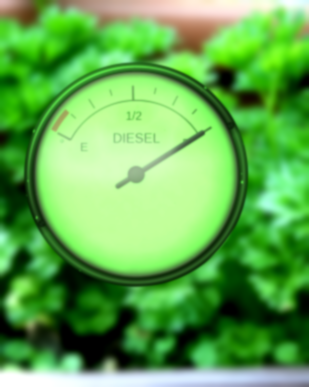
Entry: 1
